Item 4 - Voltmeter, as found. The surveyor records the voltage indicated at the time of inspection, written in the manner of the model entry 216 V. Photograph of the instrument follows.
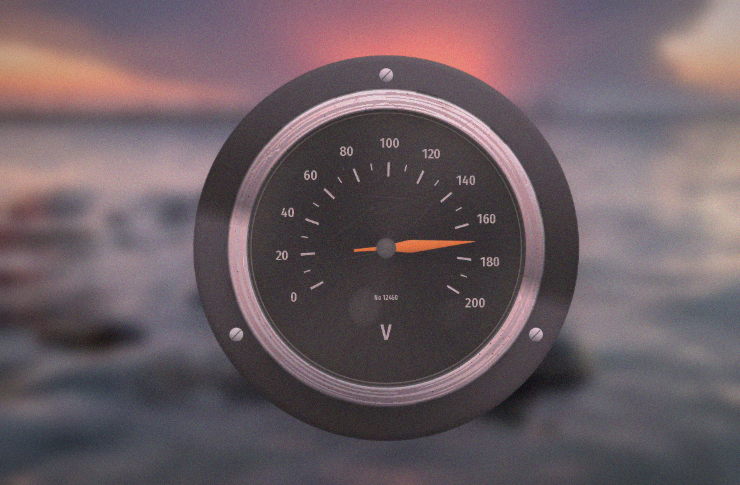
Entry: 170 V
